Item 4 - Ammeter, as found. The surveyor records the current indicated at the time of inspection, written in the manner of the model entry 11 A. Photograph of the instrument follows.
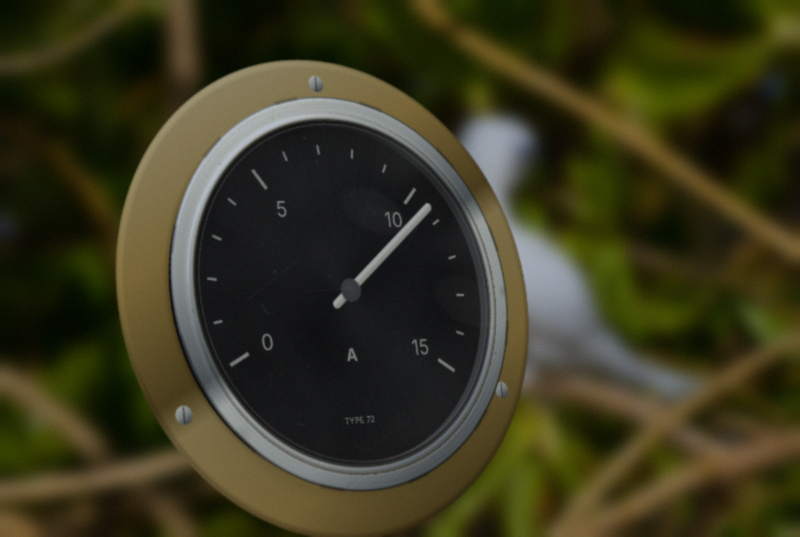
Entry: 10.5 A
